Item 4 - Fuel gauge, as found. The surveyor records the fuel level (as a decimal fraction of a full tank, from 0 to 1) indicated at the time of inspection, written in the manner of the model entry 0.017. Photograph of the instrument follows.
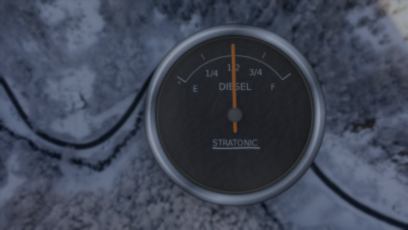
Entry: 0.5
